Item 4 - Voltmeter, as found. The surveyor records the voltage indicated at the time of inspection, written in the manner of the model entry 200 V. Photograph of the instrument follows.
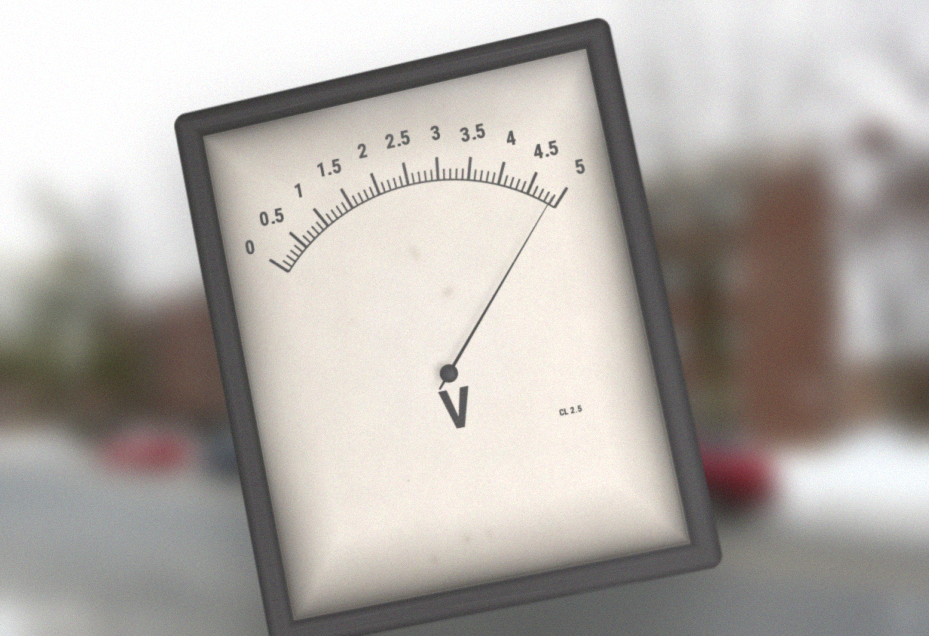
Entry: 4.9 V
